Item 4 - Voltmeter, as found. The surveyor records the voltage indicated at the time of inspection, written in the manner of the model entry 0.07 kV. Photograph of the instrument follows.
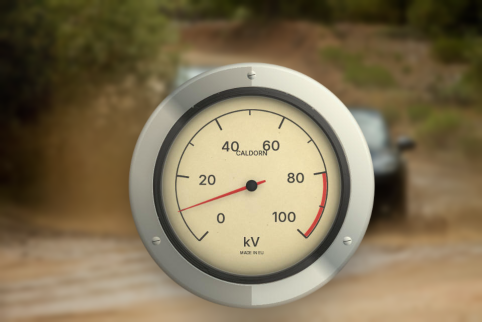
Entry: 10 kV
